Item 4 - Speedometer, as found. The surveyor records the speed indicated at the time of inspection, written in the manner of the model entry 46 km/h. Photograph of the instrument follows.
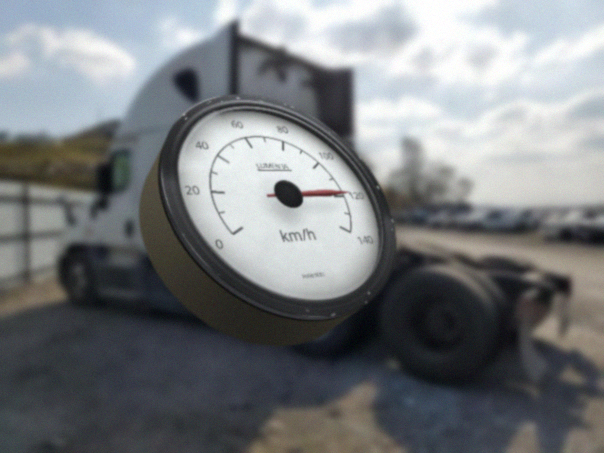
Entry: 120 km/h
